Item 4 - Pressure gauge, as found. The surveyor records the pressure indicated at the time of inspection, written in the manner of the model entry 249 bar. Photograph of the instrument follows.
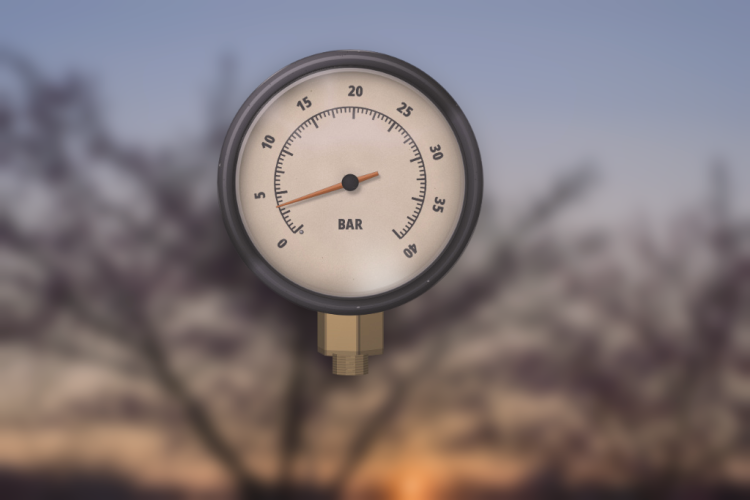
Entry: 3.5 bar
